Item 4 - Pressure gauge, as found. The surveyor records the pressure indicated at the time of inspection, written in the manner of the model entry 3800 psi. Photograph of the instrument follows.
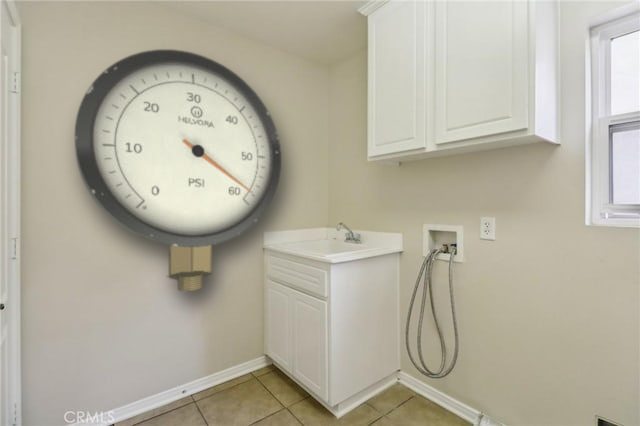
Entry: 58 psi
